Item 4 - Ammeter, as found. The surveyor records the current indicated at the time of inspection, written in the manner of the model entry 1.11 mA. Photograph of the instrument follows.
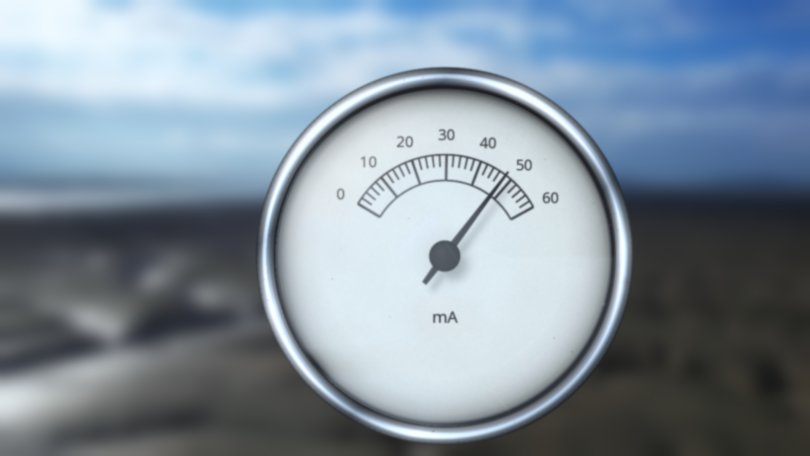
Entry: 48 mA
